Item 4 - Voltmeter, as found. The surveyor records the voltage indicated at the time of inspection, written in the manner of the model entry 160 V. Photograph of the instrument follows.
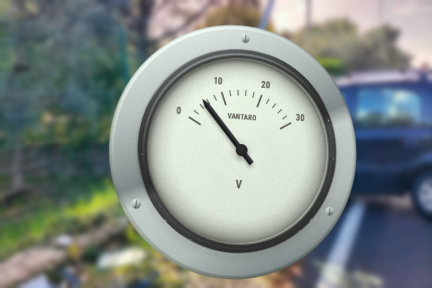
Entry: 5 V
